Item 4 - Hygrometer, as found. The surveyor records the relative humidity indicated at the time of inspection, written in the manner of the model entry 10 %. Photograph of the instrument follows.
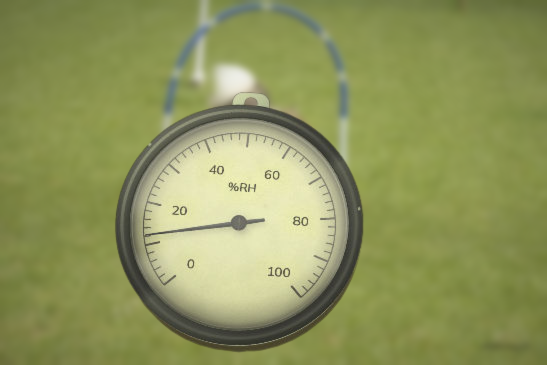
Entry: 12 %
